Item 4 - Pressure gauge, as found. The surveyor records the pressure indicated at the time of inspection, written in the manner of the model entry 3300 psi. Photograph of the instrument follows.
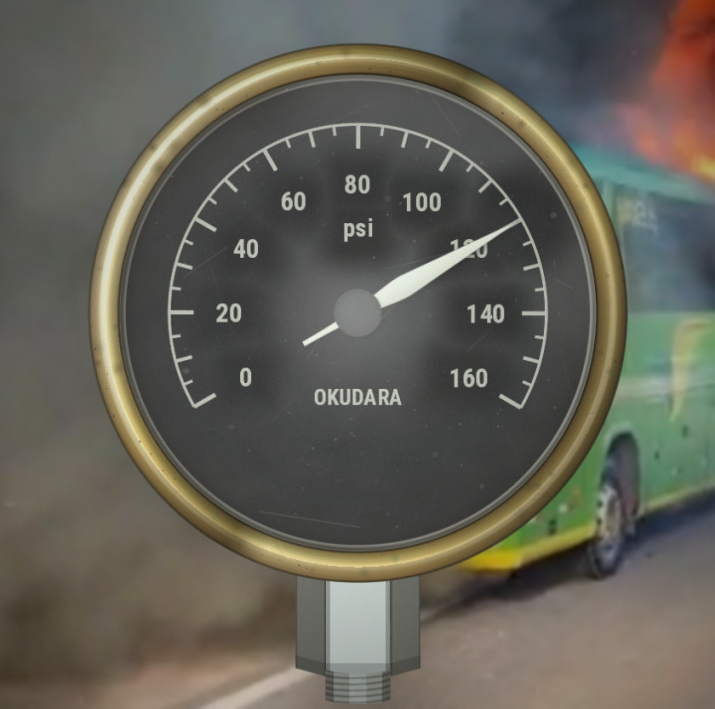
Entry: 120 psi
